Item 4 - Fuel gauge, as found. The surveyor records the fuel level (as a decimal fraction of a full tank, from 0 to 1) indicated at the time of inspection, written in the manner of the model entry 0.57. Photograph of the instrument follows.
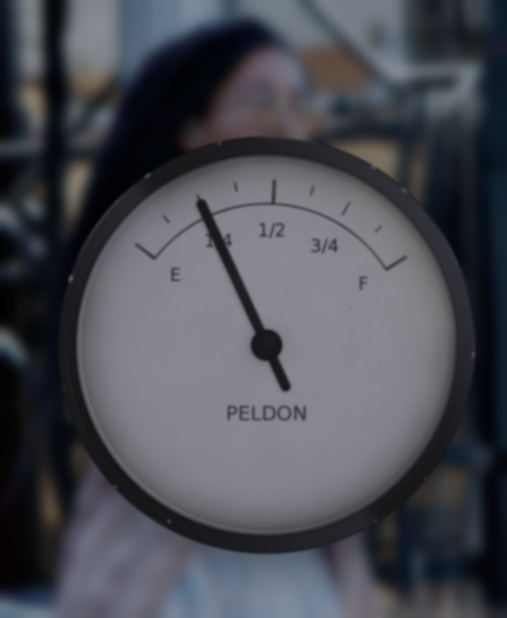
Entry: 0.25
